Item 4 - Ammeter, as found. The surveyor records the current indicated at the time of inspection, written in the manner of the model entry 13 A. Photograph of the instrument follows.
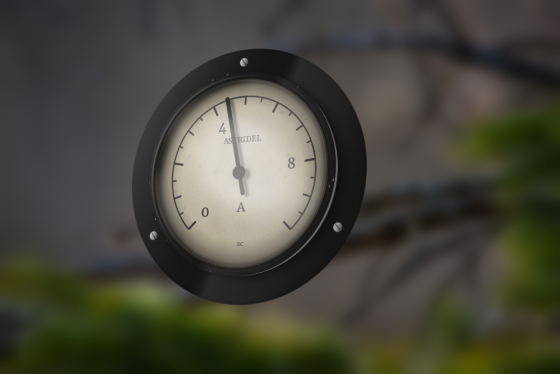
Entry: 4.5 A
